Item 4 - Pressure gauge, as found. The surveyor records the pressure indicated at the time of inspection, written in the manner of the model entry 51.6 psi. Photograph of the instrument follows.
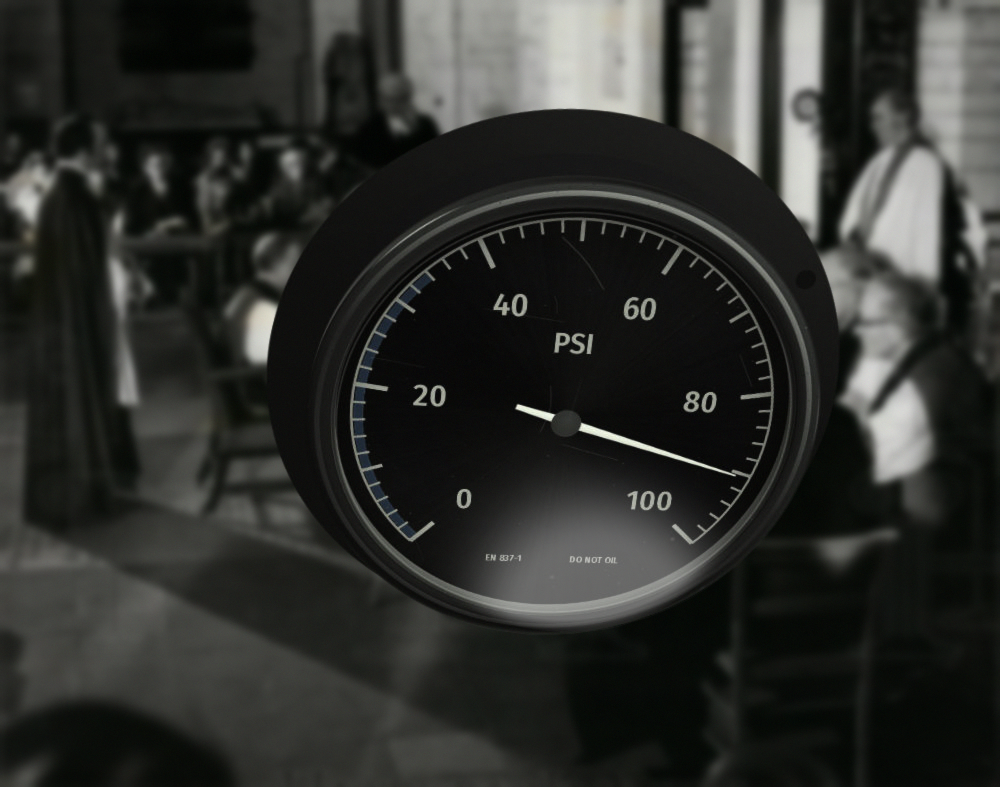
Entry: 90 psi
